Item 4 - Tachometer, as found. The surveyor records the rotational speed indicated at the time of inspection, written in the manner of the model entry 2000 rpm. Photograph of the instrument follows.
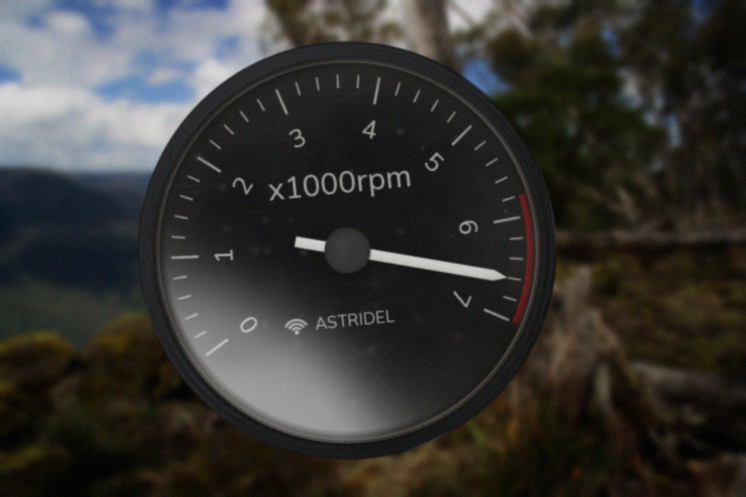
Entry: 6600 rpm
